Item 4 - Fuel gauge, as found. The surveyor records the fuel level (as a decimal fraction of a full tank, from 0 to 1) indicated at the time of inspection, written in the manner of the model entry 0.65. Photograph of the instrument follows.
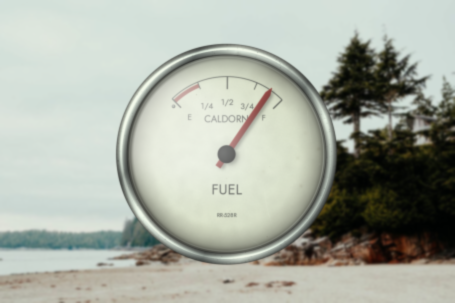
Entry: 0.875
